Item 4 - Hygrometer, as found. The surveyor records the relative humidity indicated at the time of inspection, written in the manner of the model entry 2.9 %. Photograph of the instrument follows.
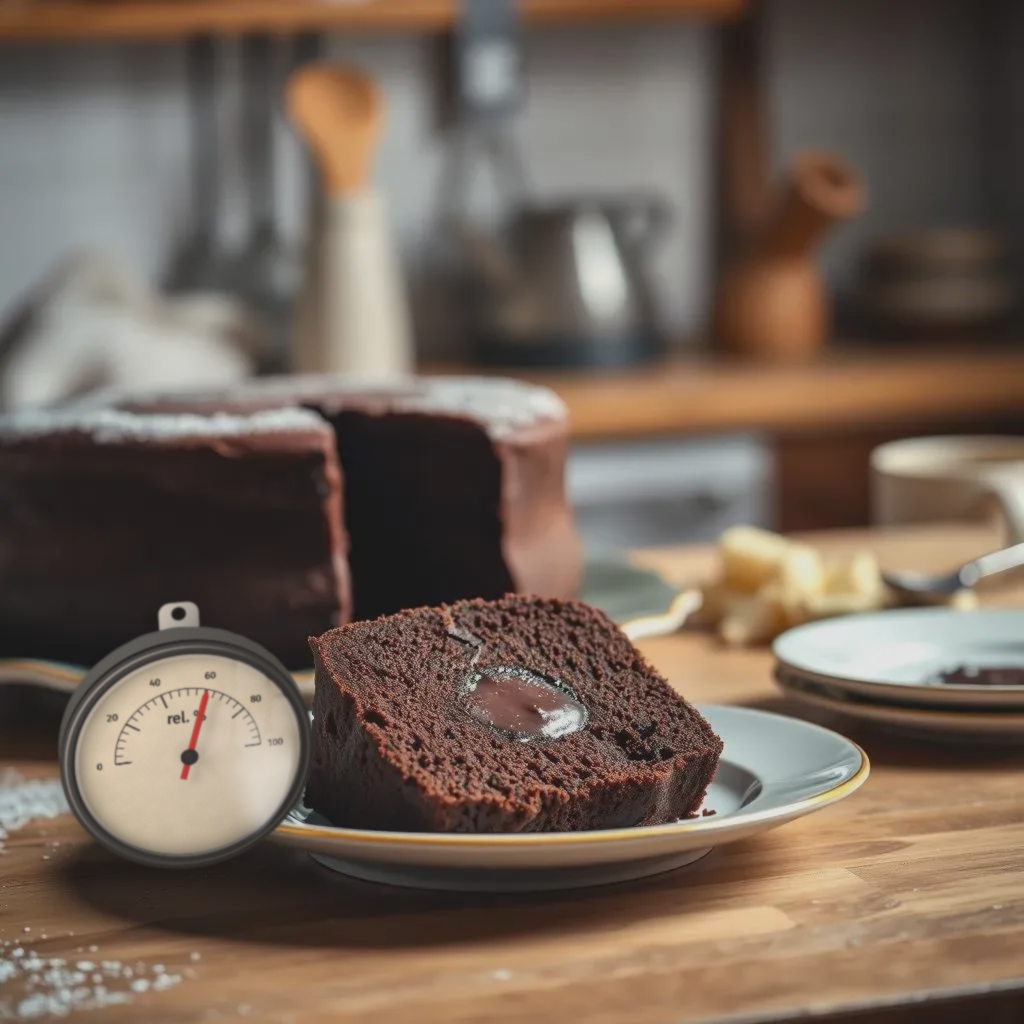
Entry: 60 %
